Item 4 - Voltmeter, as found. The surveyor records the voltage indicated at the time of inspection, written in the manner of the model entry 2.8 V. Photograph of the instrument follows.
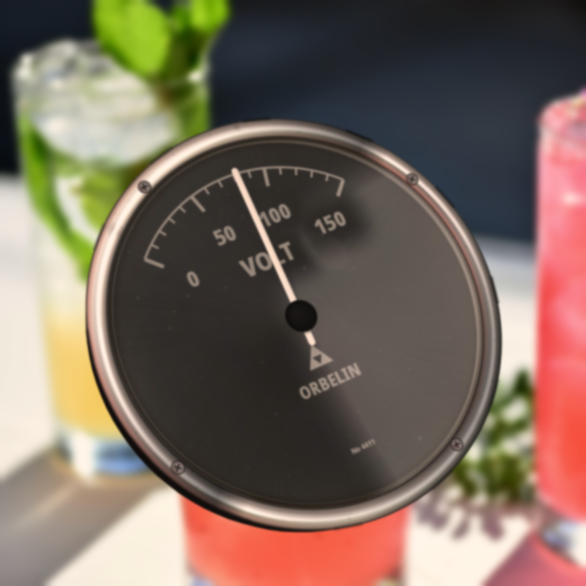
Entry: 80 V
